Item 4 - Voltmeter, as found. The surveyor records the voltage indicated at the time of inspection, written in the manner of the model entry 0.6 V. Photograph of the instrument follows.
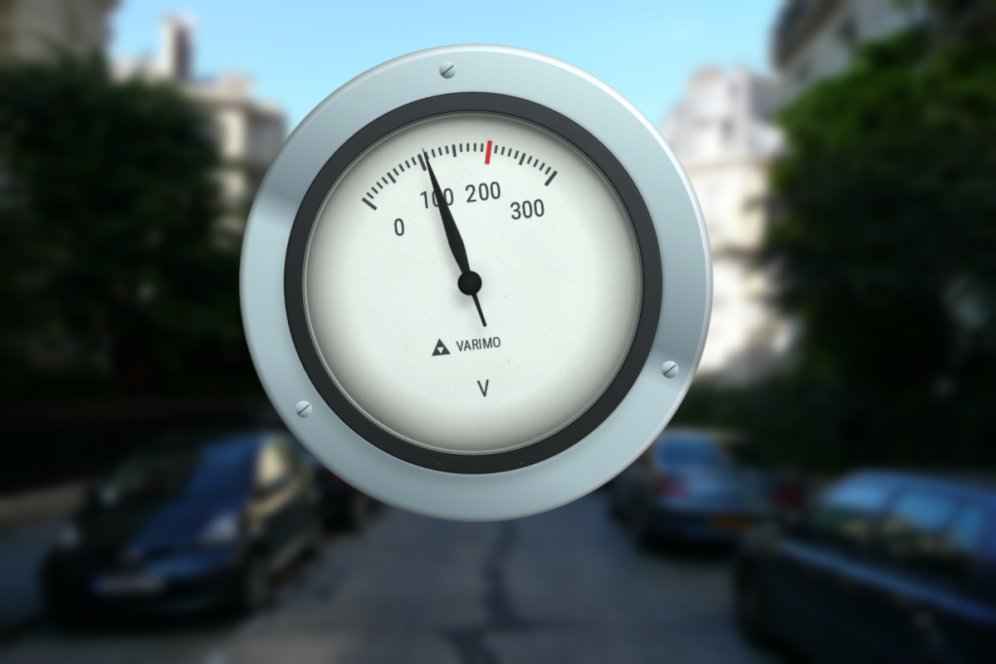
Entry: 110 V
